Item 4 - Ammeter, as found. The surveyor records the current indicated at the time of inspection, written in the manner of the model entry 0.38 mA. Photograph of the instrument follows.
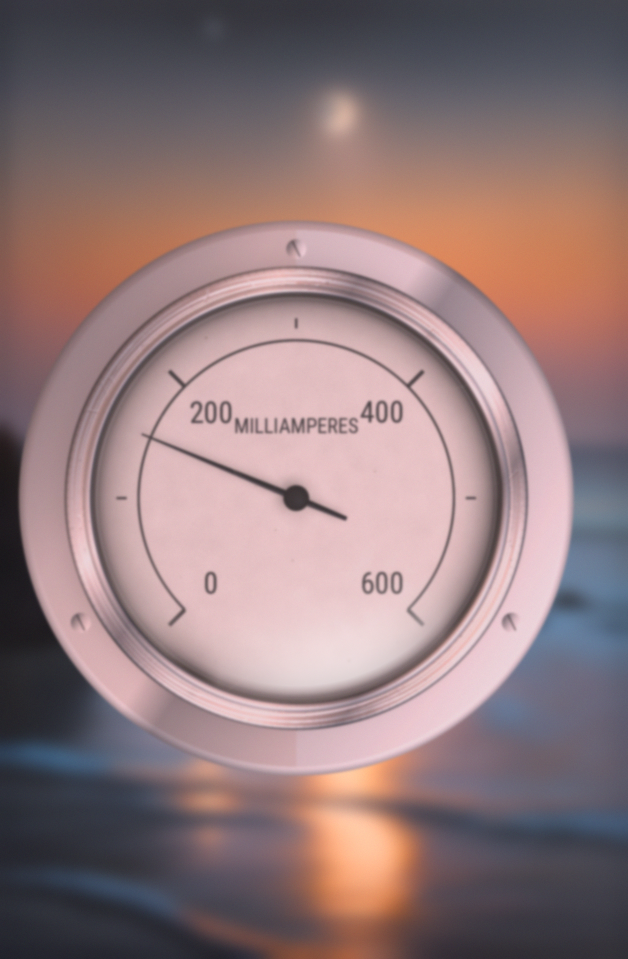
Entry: 150 mA
